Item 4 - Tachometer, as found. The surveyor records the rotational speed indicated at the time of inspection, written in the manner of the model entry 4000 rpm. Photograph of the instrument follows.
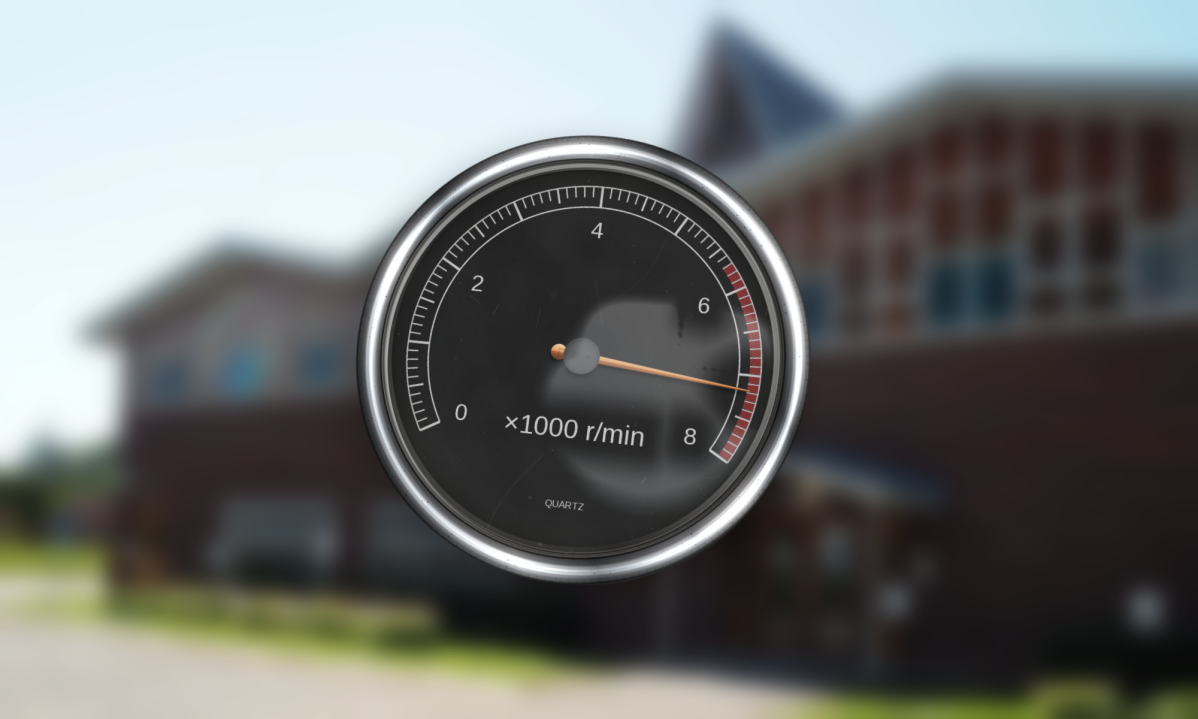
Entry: 7200 rpm
